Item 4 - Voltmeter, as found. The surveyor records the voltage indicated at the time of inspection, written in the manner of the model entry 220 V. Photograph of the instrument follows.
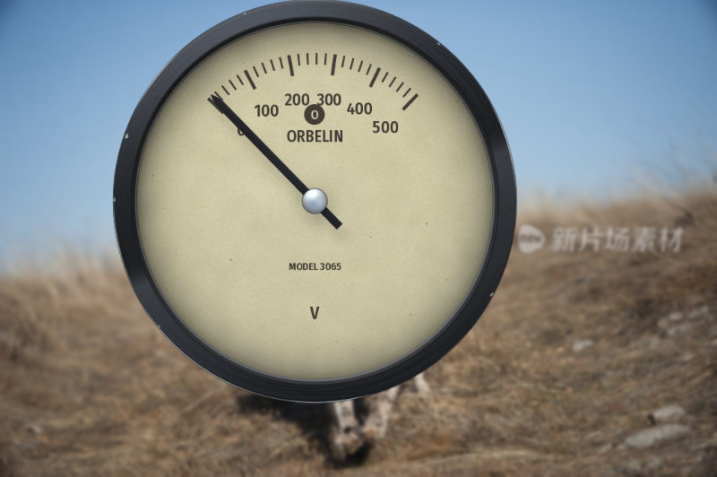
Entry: 10 V
